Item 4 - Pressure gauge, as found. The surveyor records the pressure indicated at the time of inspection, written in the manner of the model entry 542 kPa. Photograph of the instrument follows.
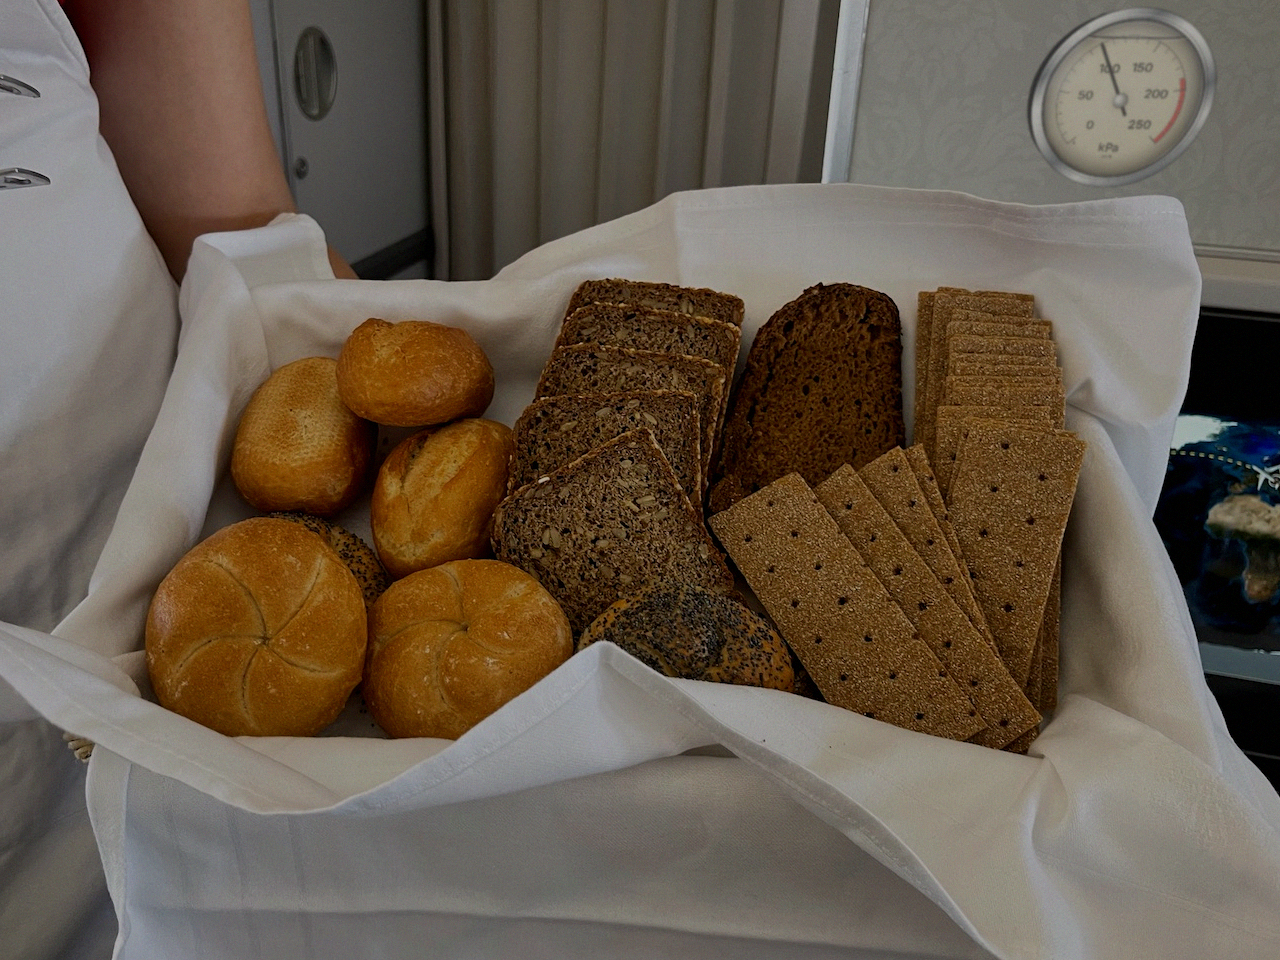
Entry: 100 kPa
